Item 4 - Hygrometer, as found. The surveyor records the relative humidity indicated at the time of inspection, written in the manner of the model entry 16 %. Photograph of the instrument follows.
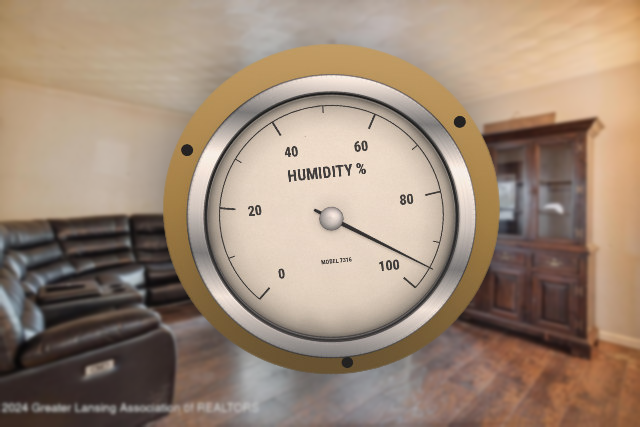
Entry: 95 %
